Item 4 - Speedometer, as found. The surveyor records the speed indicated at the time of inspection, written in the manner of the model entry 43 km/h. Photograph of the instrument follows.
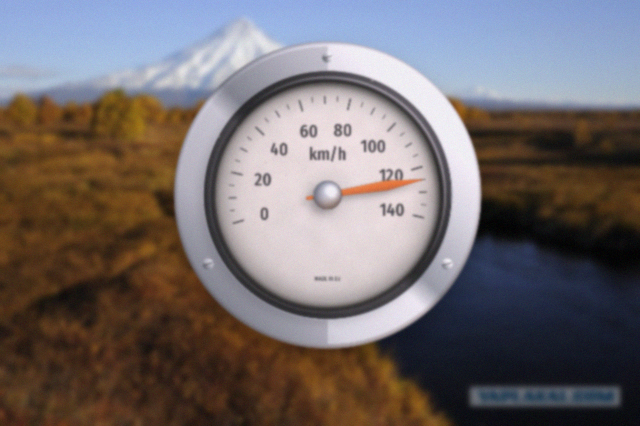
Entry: 125 km/h
